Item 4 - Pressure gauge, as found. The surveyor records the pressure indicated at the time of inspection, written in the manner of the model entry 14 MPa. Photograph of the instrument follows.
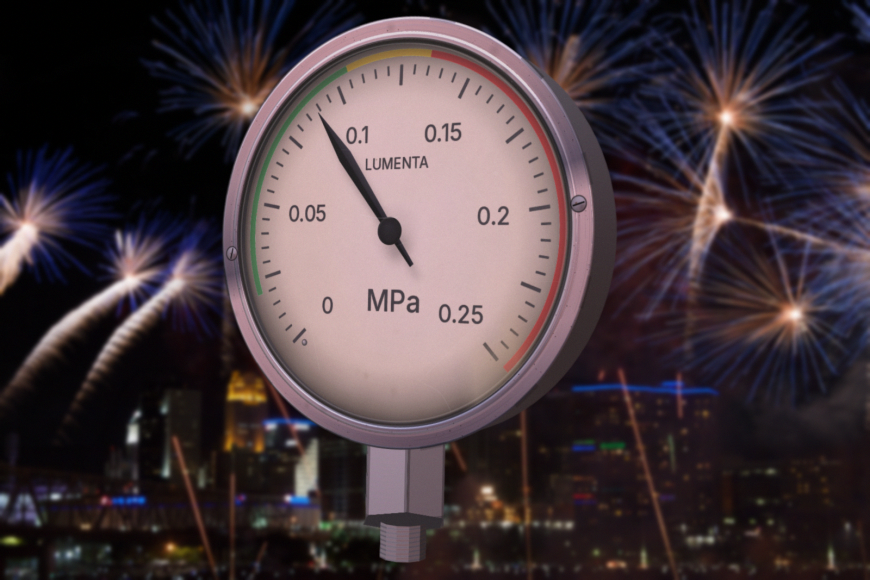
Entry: 0.09 MPa
